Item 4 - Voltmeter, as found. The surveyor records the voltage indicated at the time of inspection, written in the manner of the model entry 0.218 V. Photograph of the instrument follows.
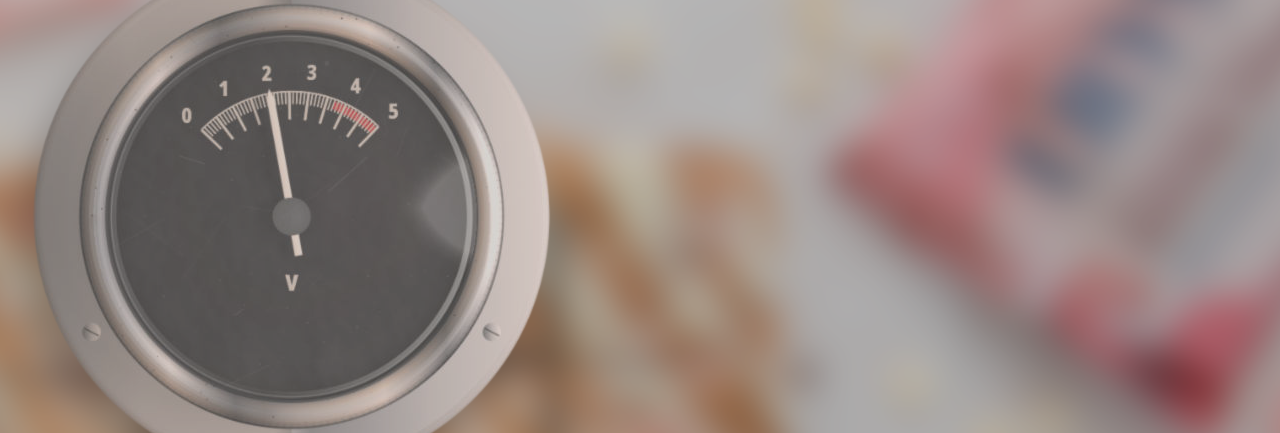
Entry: 2 V
